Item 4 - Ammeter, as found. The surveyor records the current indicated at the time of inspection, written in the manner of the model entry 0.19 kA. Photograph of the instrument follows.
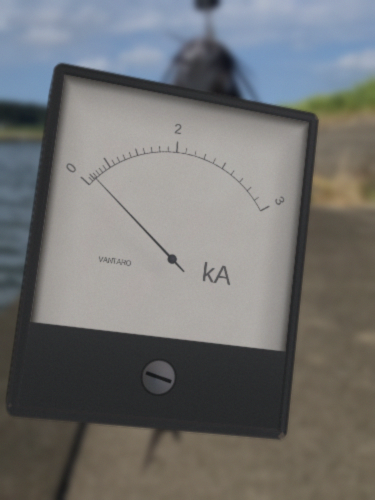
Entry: 0.5 kA
